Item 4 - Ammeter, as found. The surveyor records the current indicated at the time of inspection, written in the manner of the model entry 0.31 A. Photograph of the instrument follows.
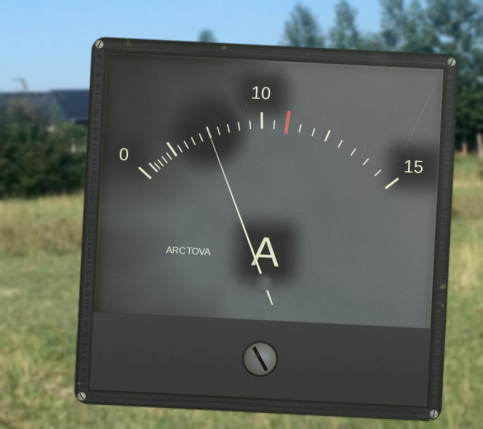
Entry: 7.5 A
